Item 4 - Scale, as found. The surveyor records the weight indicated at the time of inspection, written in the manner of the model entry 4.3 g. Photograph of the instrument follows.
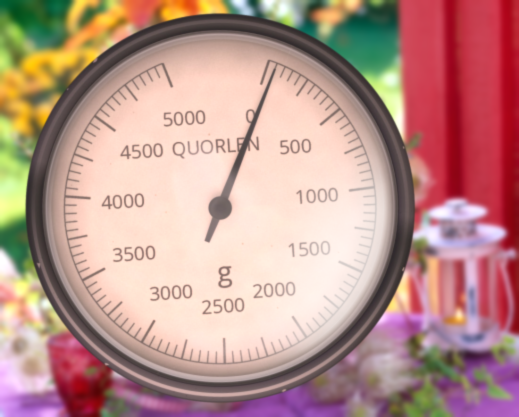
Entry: 50 g
